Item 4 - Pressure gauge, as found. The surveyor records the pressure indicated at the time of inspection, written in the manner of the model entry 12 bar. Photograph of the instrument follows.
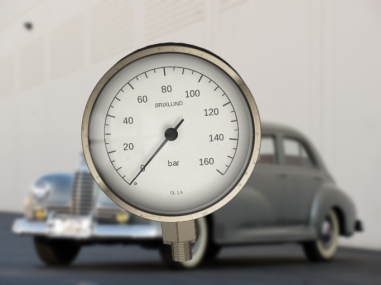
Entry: 0 bar
